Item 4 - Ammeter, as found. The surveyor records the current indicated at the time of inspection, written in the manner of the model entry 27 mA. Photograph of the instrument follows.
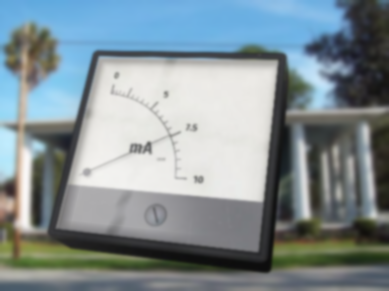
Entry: 7.5 mA
